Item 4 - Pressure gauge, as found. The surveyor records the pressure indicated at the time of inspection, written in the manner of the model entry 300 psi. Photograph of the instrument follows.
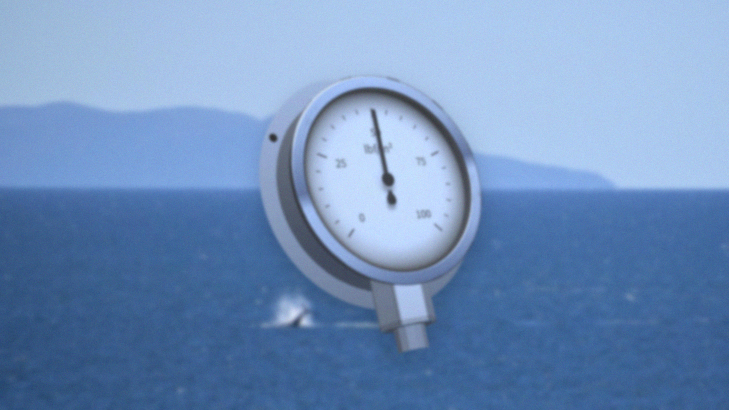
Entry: 50 psi
